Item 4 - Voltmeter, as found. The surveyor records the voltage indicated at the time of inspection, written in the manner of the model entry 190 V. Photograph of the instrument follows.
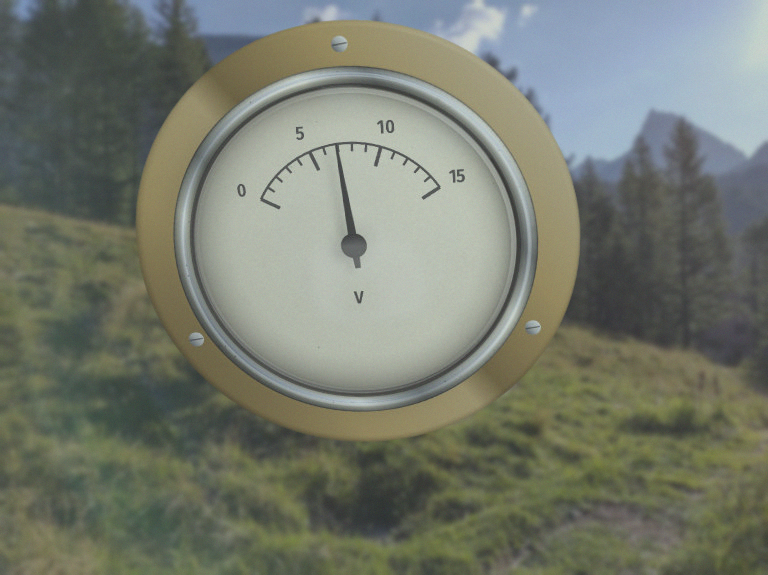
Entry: 7 V
